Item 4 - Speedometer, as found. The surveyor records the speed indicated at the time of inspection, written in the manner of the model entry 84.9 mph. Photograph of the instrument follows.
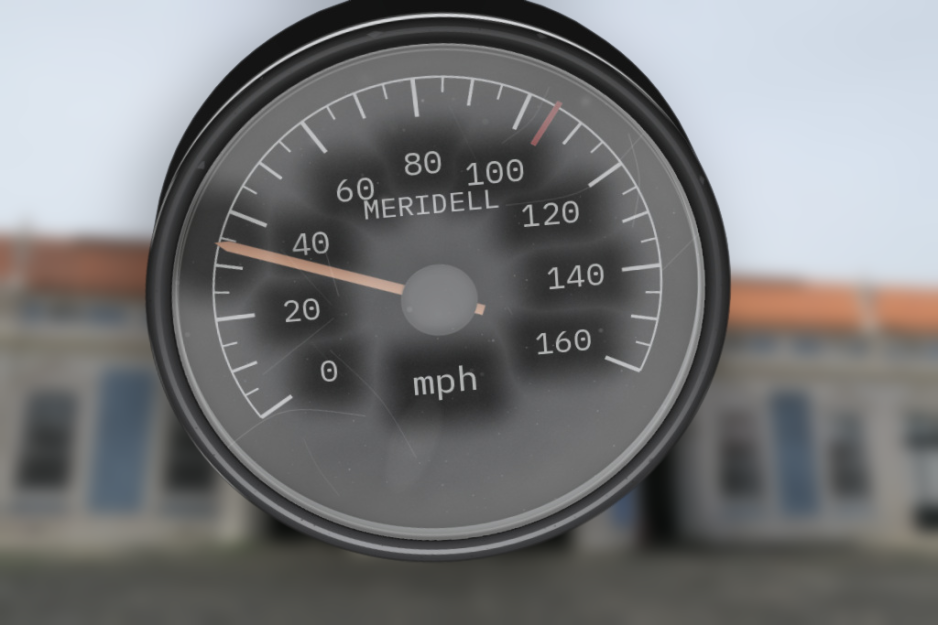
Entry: 35 mph
